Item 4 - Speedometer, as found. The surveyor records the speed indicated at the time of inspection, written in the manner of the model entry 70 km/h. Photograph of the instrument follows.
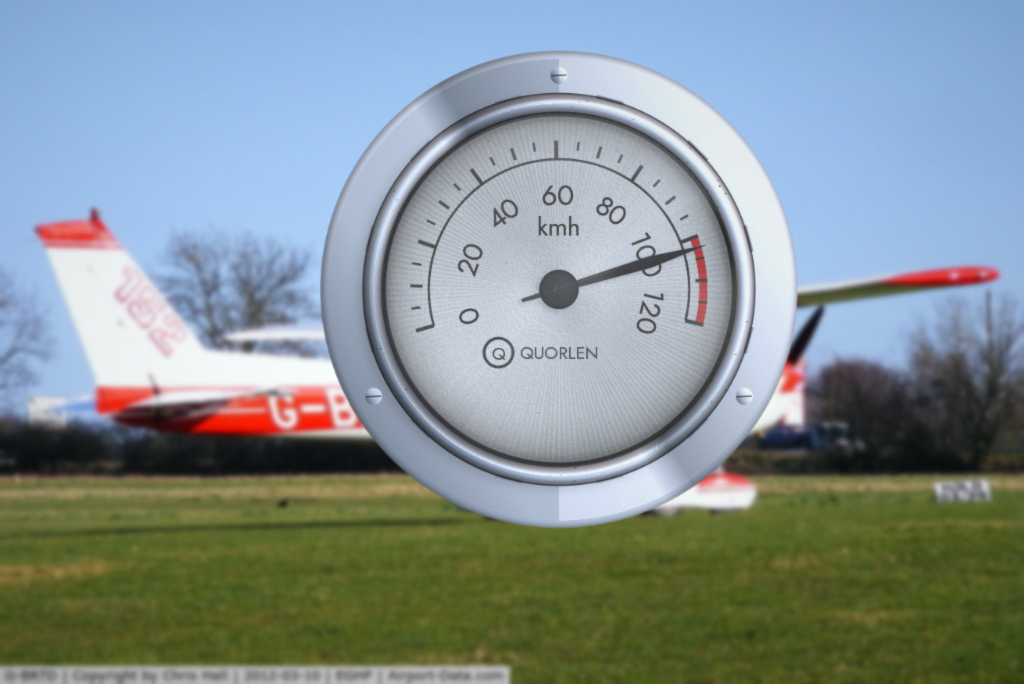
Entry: 102.5 km/h
